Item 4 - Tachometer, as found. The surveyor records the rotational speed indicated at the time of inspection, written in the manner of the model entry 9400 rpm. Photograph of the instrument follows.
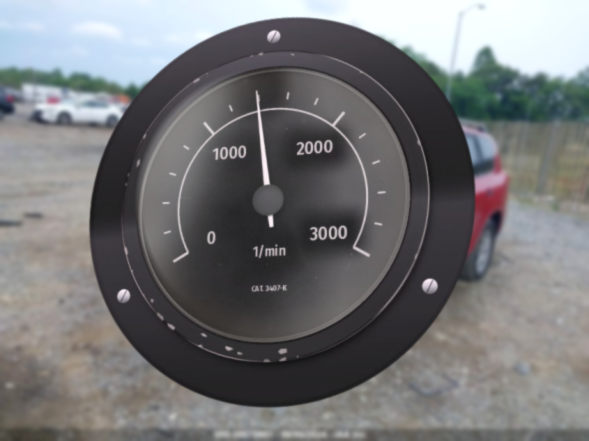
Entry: 1400 rpm
